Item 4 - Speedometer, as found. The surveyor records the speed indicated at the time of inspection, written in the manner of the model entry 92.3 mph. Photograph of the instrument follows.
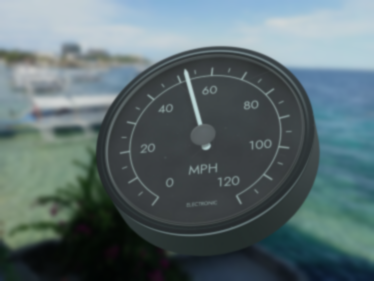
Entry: 52.5 mph
